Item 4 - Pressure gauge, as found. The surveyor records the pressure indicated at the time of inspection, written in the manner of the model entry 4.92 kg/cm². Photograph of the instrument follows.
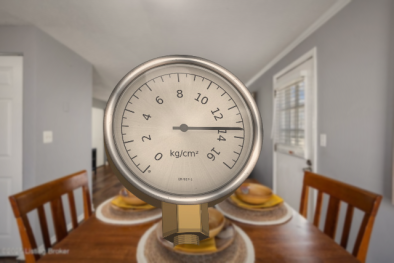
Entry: 13.5 kg/cm²
